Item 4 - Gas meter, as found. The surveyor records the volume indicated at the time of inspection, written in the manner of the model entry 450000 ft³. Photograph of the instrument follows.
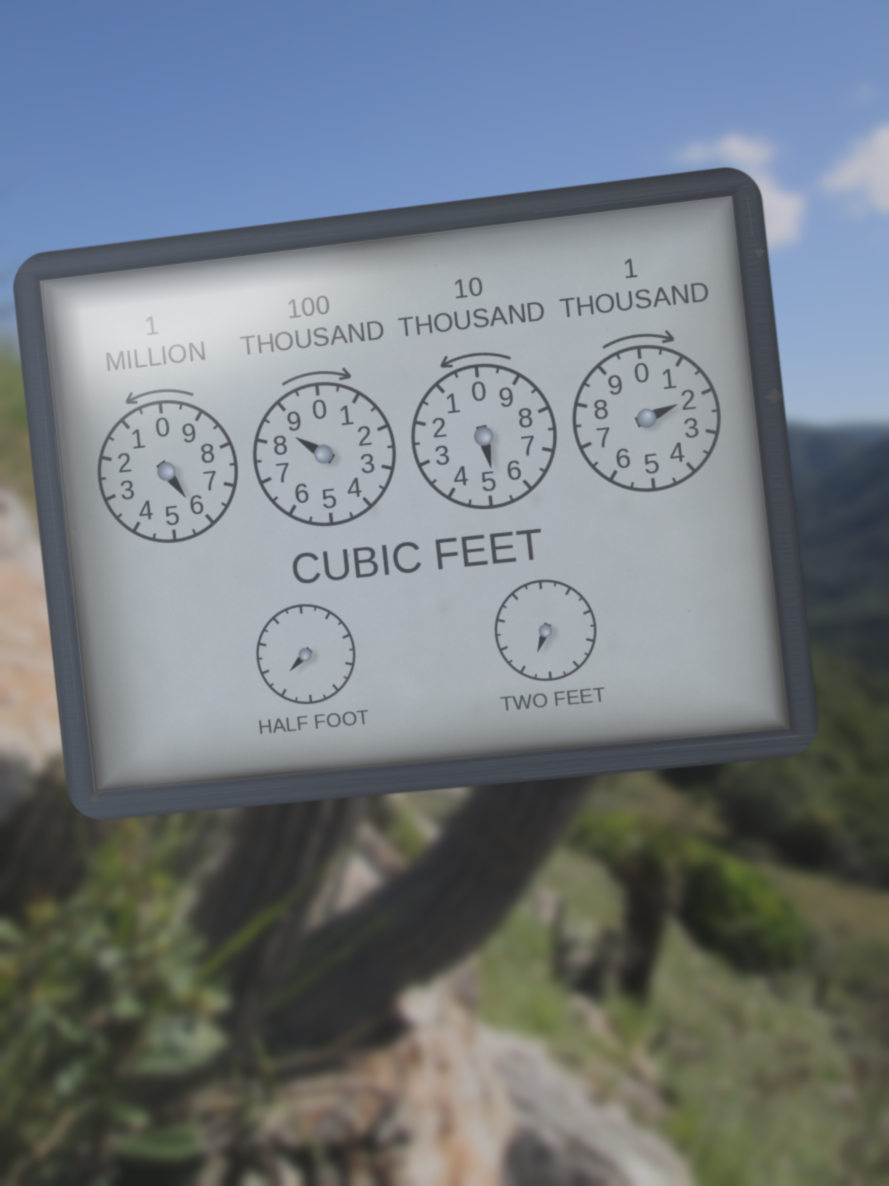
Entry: 585200 ft³
